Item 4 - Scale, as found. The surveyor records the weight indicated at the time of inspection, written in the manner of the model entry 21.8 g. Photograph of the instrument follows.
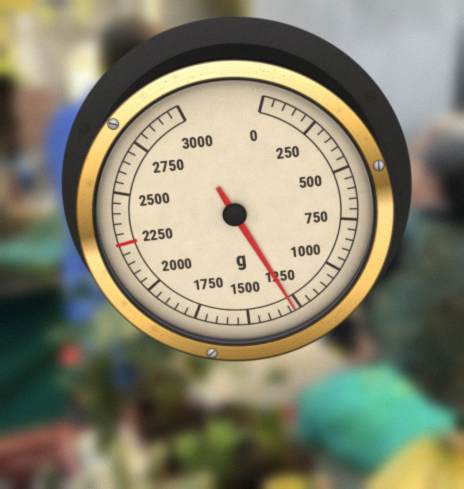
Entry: 1275 g
